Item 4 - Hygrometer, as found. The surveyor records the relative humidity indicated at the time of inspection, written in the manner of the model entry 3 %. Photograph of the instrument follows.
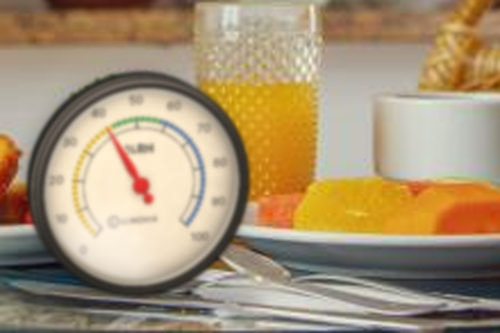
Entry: 40 %
